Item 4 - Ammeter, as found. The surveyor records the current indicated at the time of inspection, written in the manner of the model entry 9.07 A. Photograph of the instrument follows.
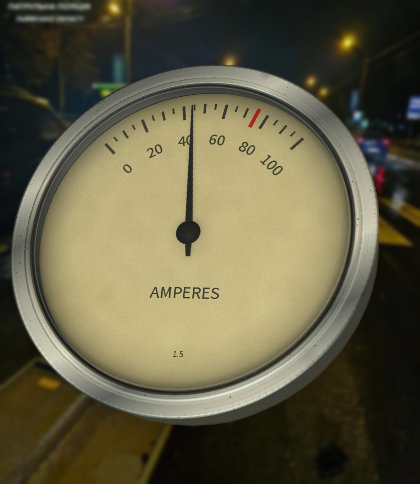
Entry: 45 A
